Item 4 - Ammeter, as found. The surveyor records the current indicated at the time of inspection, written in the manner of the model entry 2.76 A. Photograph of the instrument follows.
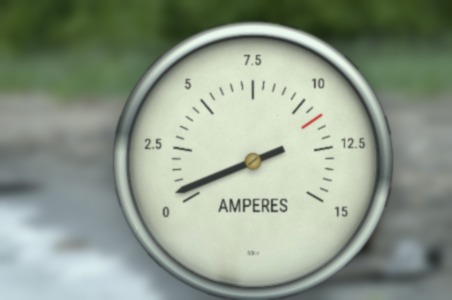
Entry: 0.5 A
